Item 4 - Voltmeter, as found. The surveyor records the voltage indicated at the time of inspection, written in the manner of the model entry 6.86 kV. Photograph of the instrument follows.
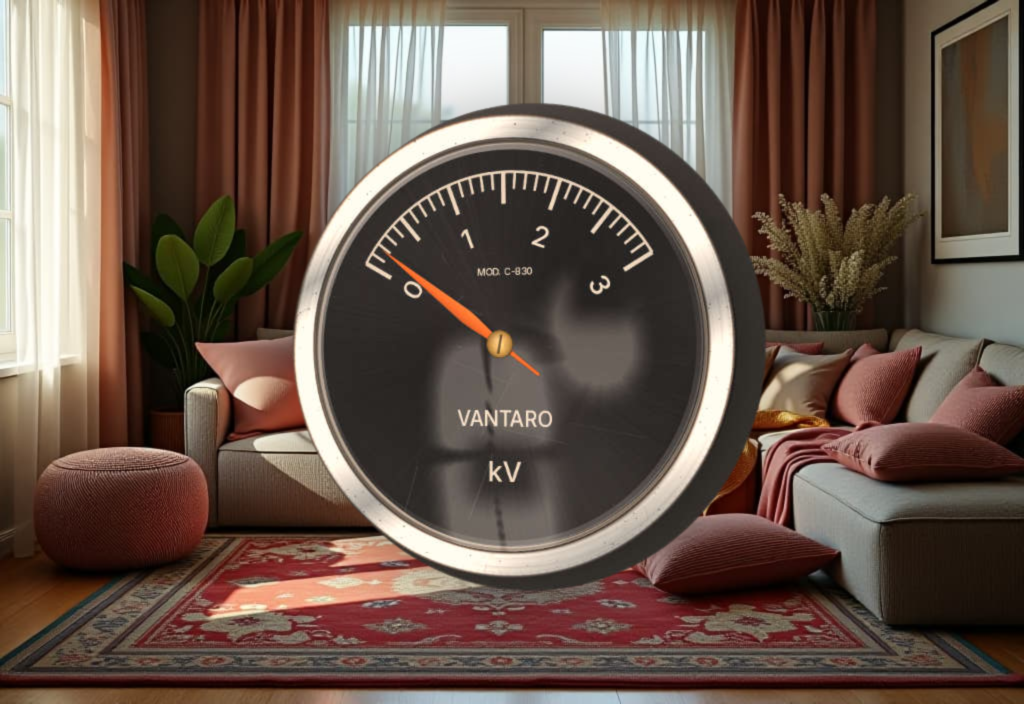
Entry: 0.2 kV
